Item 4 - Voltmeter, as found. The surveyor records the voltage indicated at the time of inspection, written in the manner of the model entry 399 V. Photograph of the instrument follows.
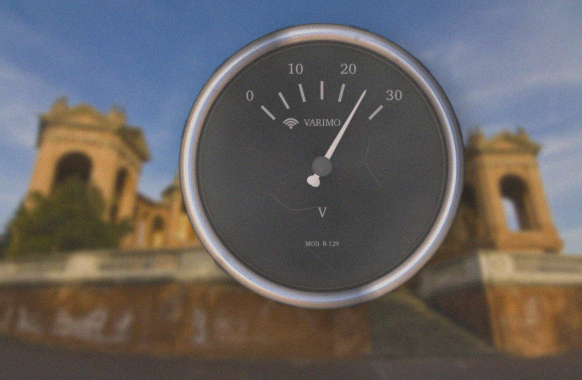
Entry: 25 V
